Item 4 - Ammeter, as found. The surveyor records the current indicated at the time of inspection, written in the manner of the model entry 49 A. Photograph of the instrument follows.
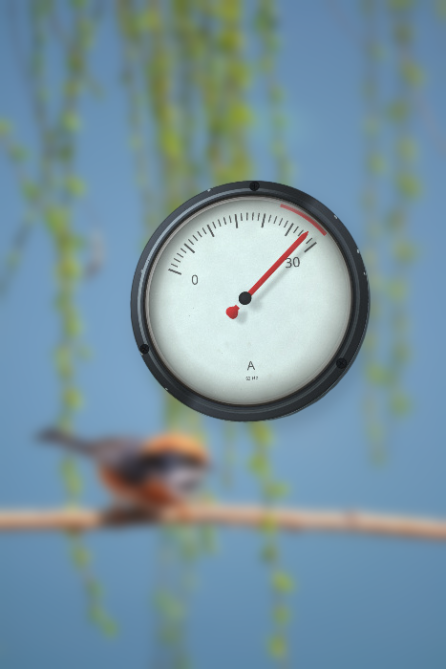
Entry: 28 A
